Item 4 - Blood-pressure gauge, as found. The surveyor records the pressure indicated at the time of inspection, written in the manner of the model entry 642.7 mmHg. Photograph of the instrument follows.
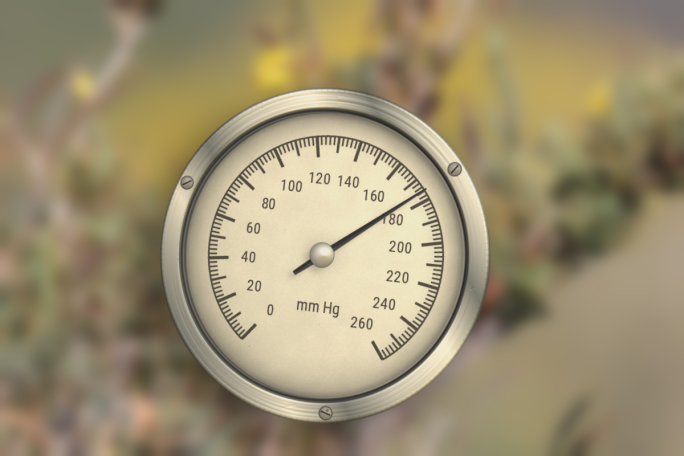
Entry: 176 mmHg
